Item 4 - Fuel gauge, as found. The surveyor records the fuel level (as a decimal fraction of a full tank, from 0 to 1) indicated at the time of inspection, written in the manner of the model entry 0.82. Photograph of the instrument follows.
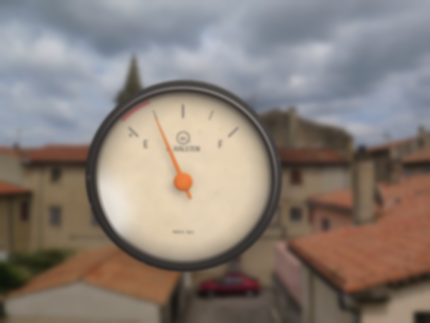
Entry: 0.25
